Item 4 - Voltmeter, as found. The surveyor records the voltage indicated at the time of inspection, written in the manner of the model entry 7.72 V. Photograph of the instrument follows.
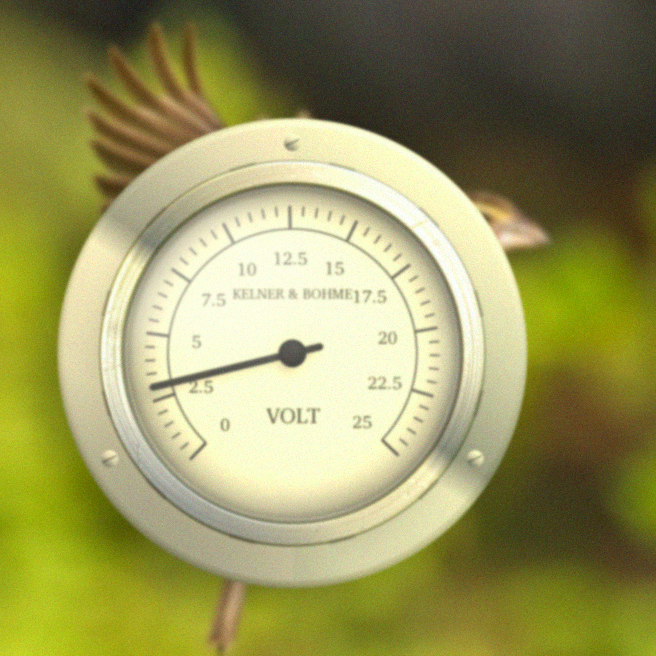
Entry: 3 V
